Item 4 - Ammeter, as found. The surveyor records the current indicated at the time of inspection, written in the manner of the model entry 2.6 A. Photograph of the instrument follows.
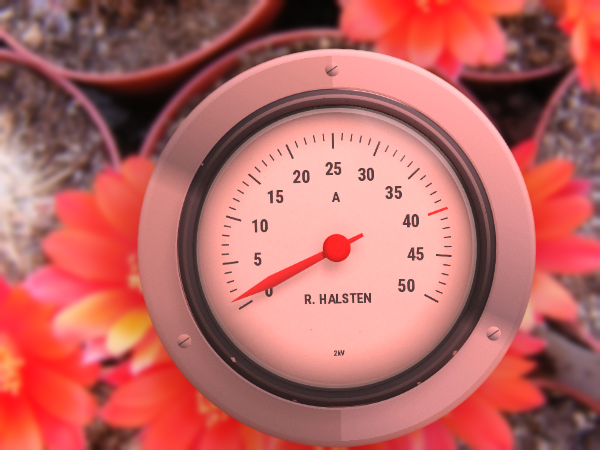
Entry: 1 A
